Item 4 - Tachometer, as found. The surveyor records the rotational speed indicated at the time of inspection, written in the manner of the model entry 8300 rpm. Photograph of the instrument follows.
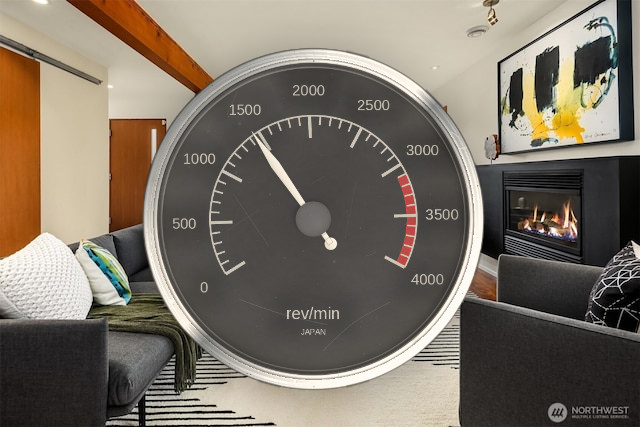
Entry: 1450 rpm
